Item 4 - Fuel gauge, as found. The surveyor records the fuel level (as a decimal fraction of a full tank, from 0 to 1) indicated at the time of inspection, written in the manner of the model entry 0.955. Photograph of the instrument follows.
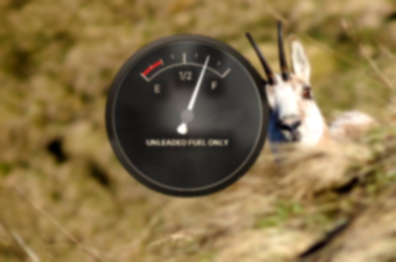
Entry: 0.75
